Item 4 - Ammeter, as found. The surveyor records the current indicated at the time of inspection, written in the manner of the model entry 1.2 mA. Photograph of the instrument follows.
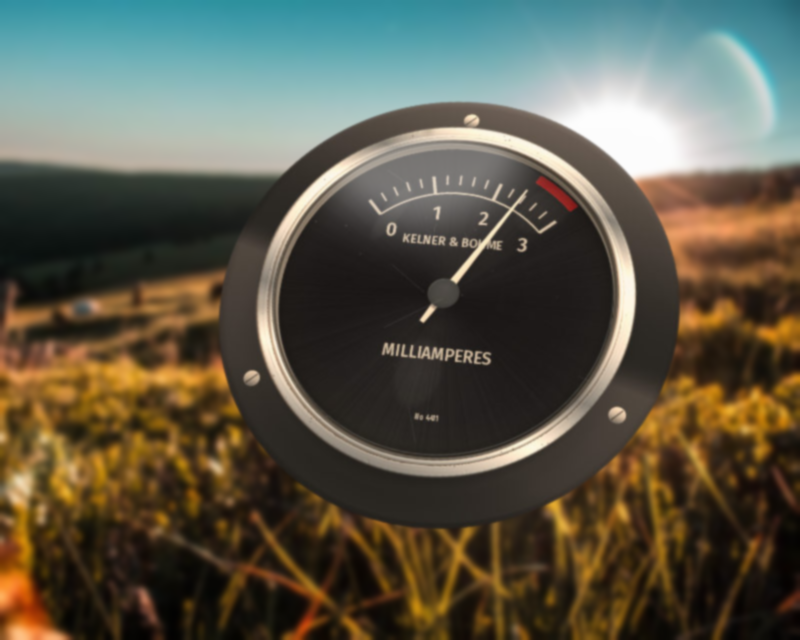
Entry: 2.4 mA
